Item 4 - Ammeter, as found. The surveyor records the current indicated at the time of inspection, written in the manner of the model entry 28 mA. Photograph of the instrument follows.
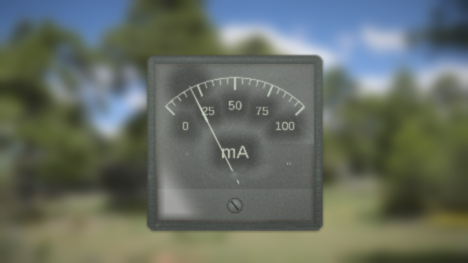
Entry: 20 mA
